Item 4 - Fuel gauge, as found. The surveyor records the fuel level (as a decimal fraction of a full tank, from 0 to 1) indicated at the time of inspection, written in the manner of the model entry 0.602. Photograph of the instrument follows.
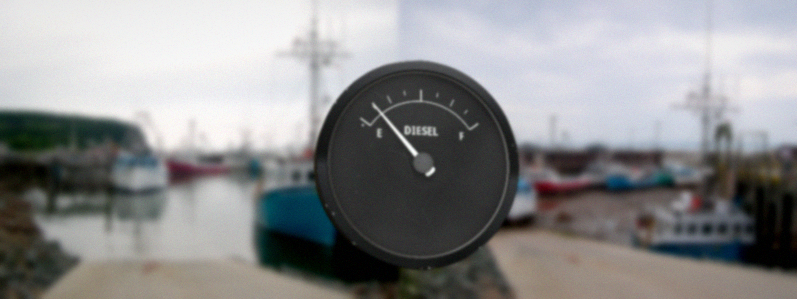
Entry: 0.125
